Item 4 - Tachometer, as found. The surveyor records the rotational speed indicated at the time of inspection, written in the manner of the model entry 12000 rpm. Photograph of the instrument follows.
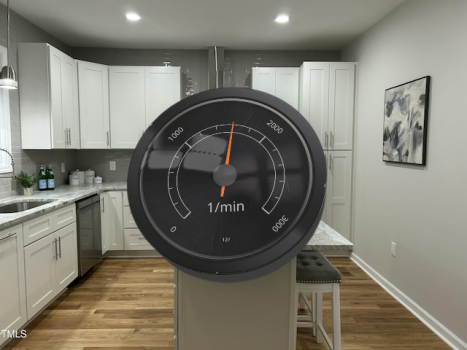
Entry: 1600 rpm
